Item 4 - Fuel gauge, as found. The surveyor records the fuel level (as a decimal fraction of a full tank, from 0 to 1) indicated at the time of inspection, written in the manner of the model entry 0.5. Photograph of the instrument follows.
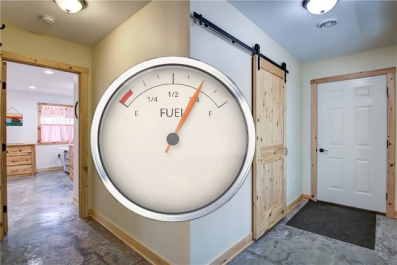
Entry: 0.75
